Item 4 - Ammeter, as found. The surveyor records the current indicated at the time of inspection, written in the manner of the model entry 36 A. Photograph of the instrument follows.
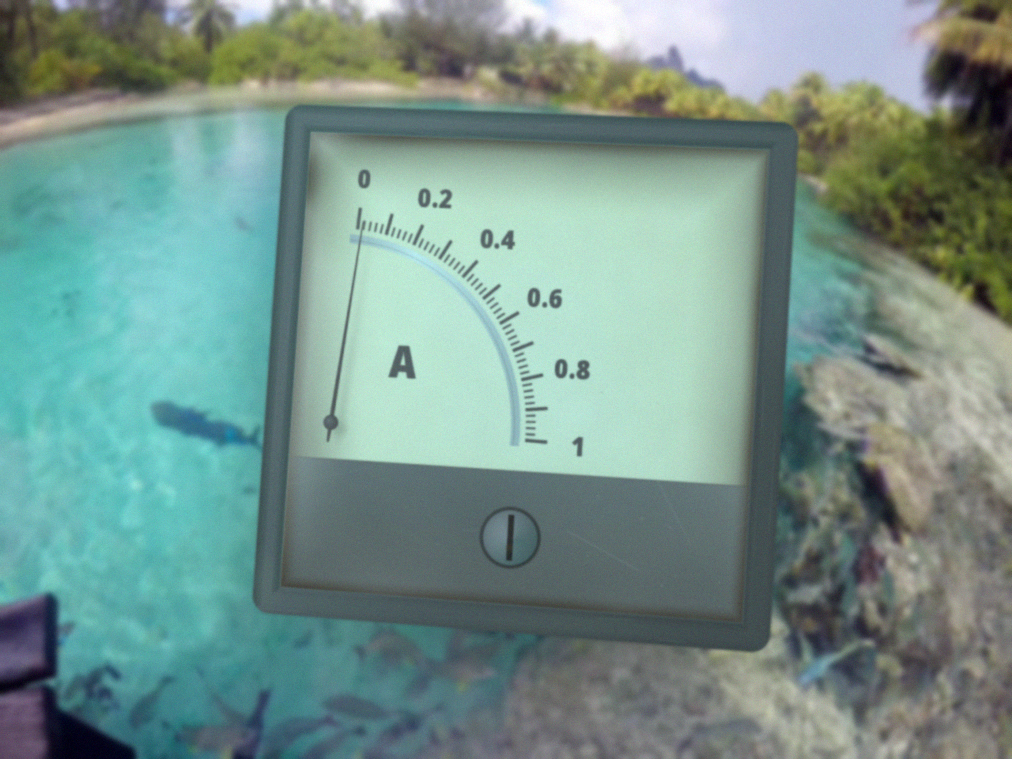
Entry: 0.02 A
